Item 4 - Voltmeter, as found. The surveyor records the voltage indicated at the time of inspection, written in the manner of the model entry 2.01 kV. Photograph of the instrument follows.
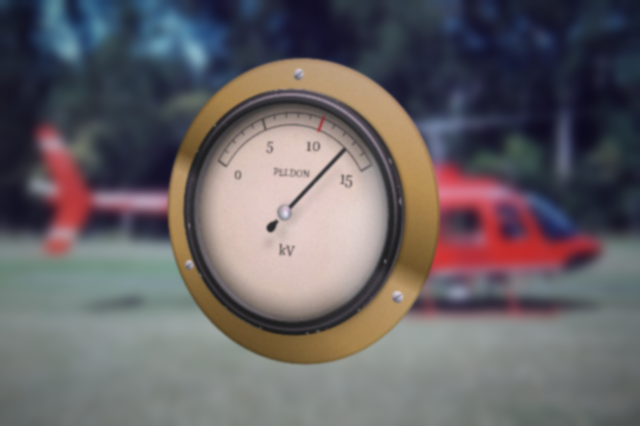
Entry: 13 kV
